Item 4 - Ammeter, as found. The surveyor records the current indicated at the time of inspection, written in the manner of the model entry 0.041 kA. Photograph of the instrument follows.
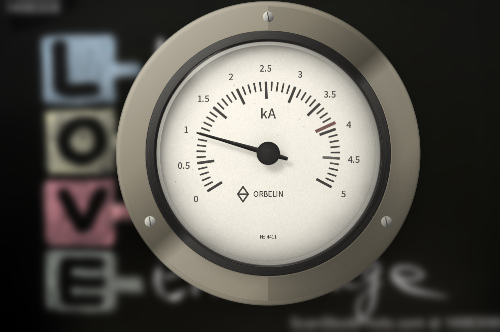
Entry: 1 kA
